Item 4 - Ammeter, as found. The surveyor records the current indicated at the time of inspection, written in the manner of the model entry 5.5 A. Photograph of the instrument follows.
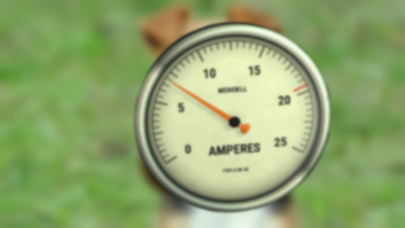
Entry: 7 A
